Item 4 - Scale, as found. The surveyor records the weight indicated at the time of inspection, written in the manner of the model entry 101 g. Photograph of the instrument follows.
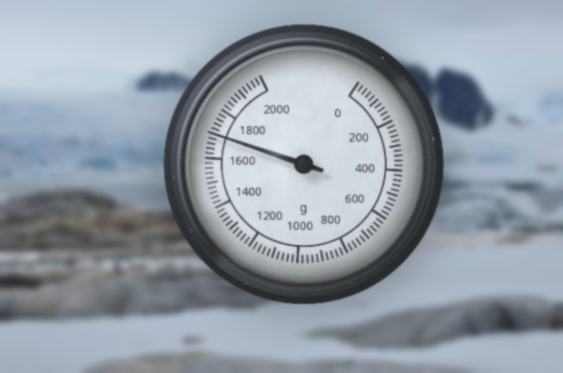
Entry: 1700 g
